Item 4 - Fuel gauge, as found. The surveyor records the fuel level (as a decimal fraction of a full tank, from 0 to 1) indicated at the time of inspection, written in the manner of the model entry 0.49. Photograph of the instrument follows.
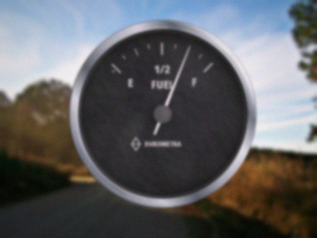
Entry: 0.75
